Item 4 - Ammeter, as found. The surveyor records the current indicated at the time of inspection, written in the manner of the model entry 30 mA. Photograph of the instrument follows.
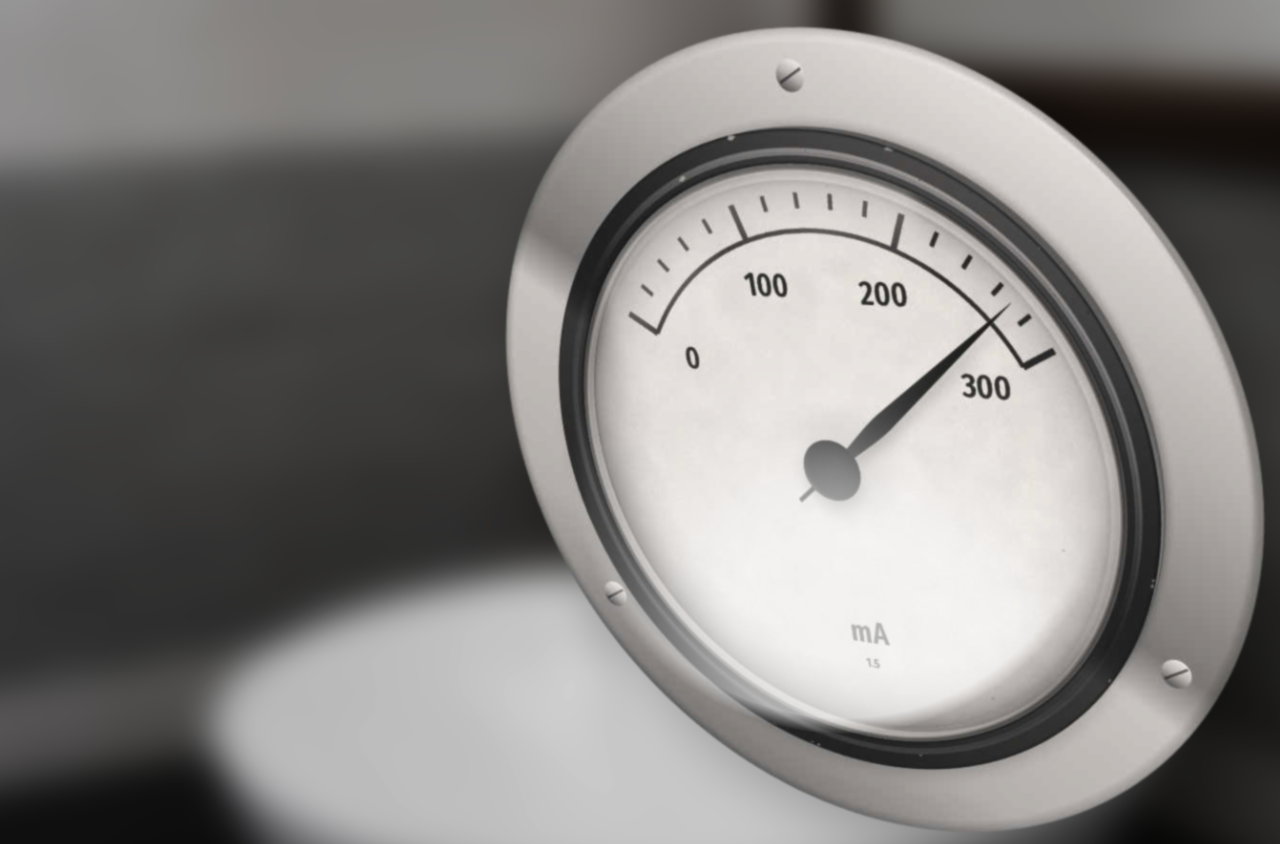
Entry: 270 mA
